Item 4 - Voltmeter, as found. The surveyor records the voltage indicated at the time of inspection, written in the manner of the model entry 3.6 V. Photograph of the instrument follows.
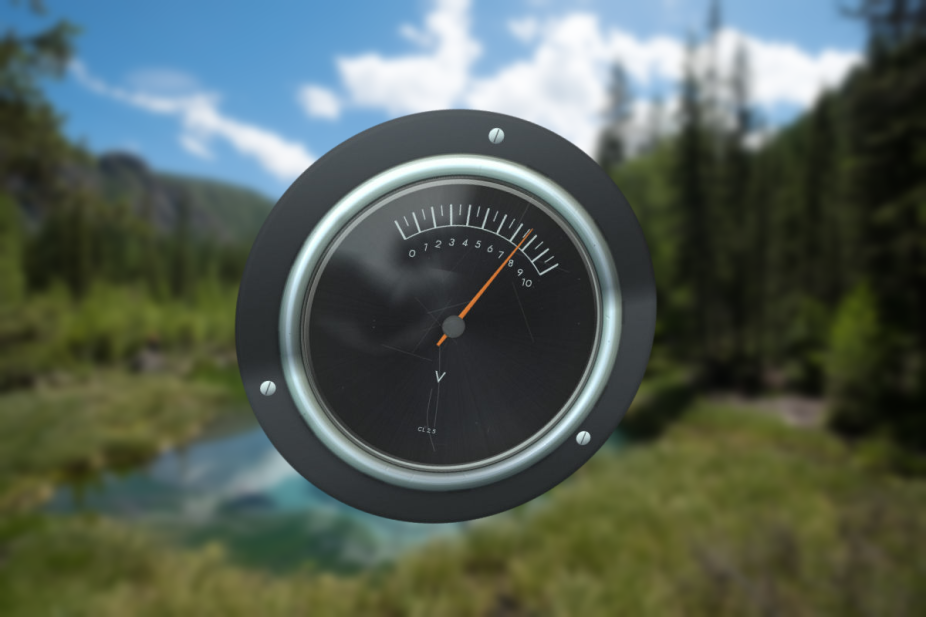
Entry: 7.5 V
